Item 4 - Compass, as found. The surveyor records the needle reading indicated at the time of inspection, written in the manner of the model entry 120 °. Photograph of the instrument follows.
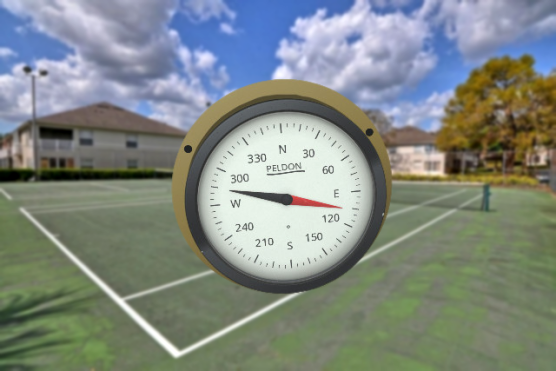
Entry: 105 °
